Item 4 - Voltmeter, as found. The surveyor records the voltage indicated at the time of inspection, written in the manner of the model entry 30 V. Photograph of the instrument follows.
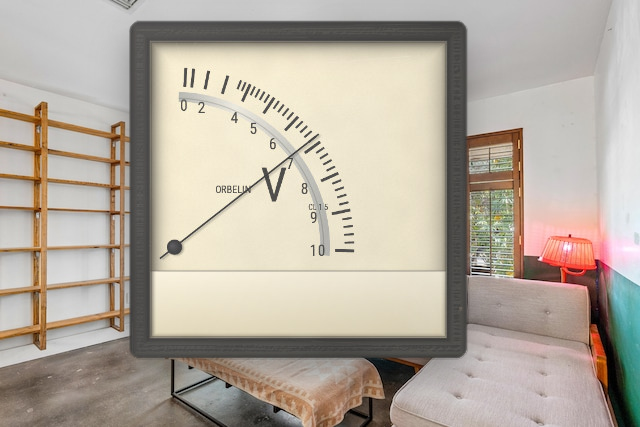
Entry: 6.8 V
